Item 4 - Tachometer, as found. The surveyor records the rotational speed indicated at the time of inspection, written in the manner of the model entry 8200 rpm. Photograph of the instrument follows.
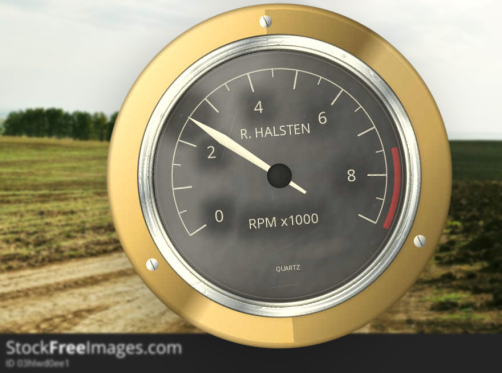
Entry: 2500 rpm
